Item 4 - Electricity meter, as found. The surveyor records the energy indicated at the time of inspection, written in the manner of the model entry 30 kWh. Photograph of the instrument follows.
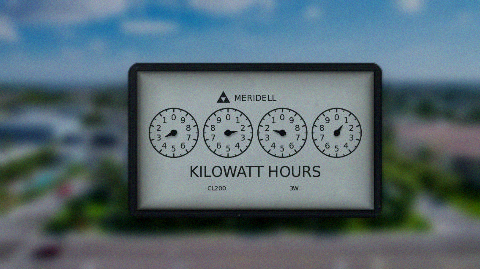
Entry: 3221 kWh
